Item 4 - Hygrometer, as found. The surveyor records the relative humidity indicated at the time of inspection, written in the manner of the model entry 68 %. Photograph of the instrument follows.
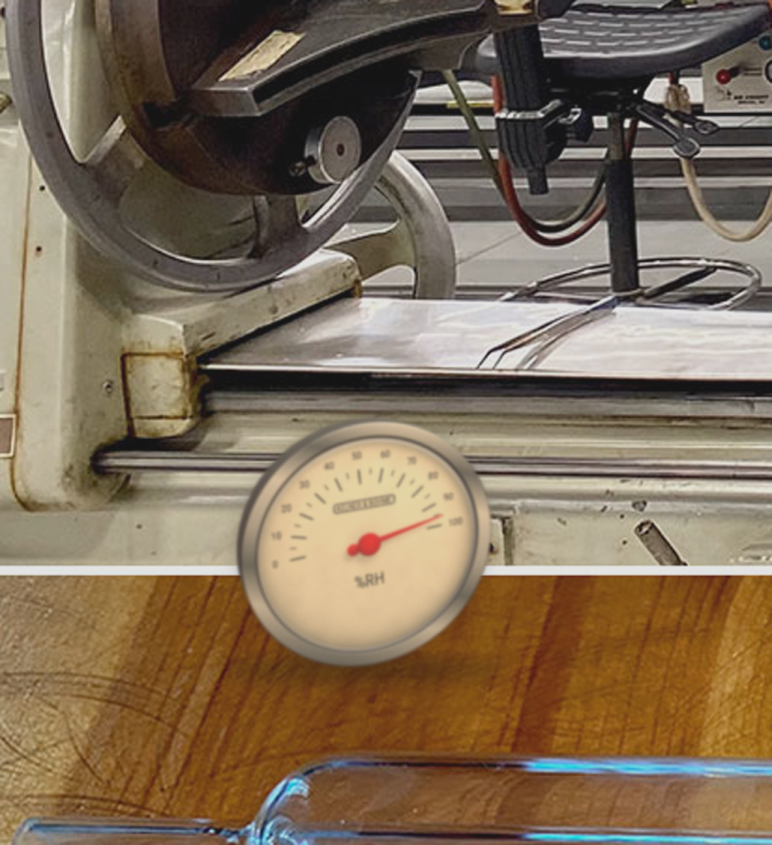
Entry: 95 %
